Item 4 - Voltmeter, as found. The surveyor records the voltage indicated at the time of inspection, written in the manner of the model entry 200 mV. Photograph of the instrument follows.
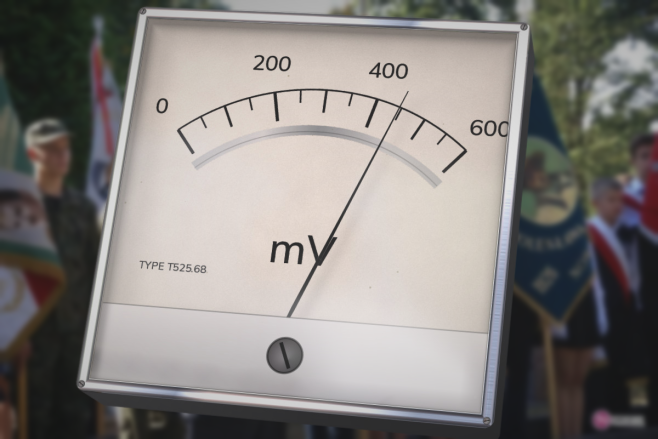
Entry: 450 mV
